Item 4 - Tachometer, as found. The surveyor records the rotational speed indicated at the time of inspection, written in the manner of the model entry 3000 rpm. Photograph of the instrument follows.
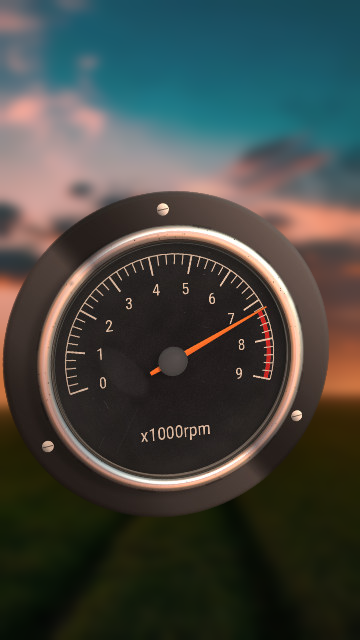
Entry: 7200 rpm
